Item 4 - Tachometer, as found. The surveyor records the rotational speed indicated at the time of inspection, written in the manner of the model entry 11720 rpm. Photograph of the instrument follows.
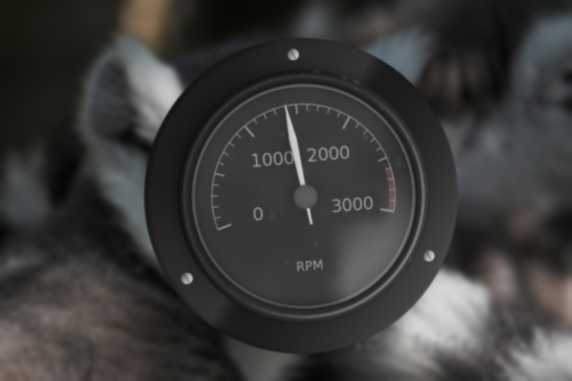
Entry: 1400 rpm
